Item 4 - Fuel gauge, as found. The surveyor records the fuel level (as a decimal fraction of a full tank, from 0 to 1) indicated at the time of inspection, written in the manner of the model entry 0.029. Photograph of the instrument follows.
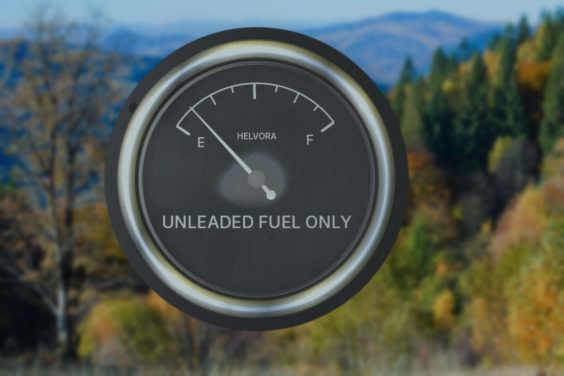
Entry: 0.125
